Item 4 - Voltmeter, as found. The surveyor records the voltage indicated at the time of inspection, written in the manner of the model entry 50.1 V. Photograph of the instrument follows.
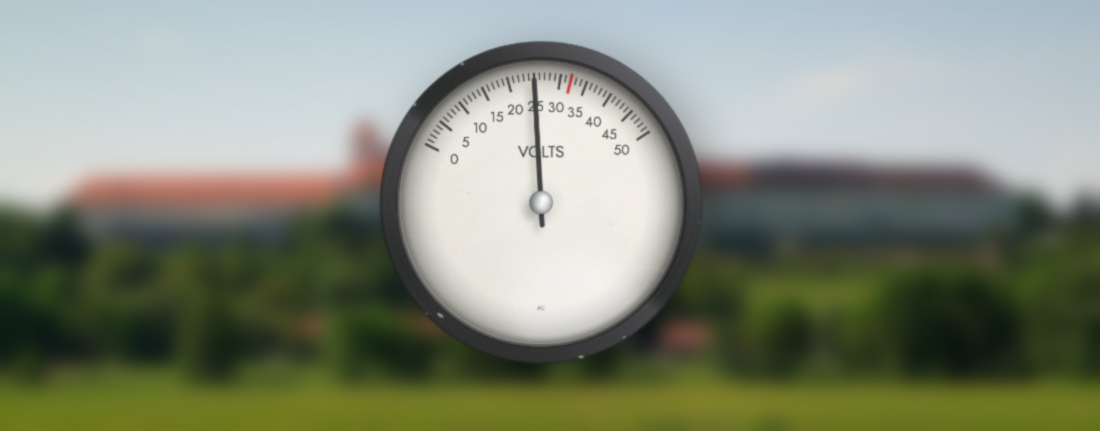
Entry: 25 V
